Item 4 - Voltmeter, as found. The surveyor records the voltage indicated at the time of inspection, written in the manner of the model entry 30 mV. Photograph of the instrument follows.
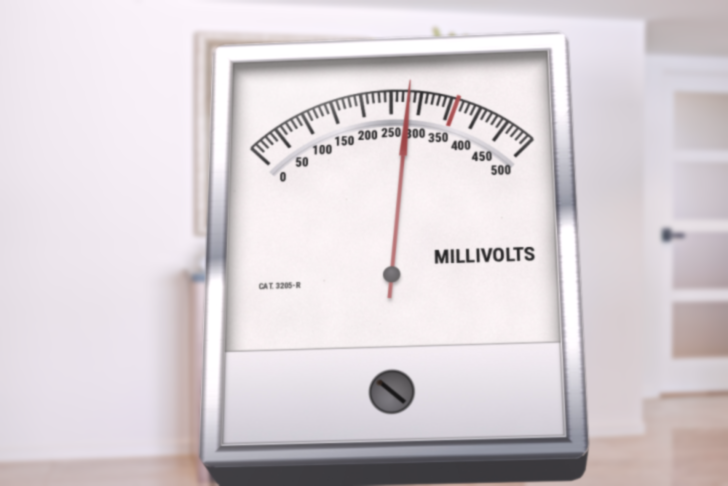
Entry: 280 mV
